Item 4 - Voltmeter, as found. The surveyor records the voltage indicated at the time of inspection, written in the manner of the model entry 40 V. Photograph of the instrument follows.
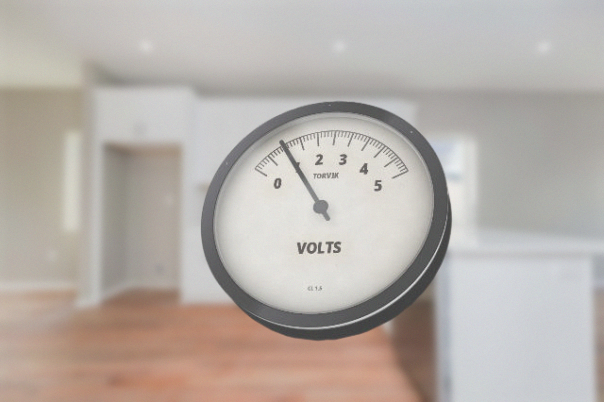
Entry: 1 V
